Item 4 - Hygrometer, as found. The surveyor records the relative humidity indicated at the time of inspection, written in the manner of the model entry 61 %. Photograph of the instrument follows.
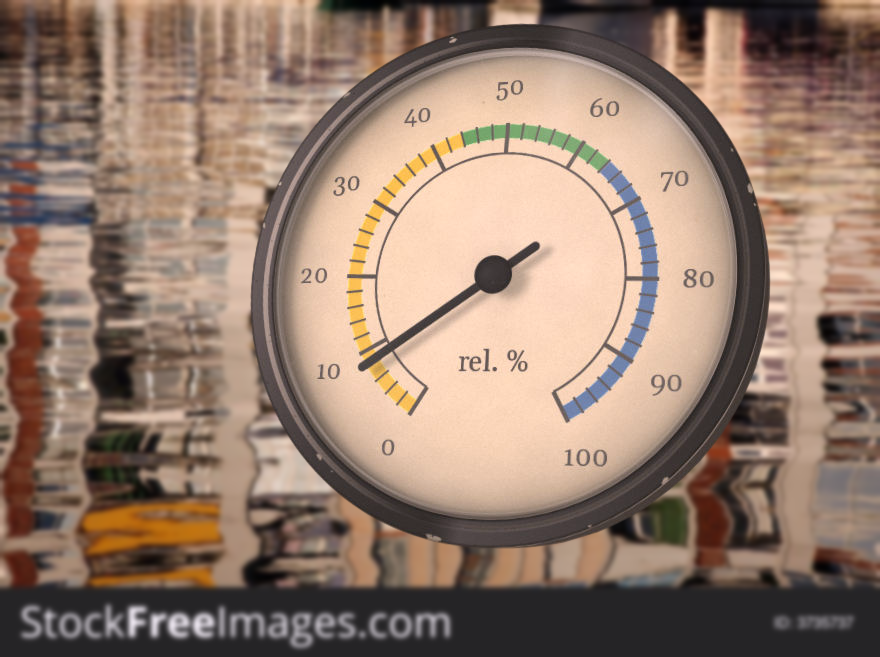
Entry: 8 %
